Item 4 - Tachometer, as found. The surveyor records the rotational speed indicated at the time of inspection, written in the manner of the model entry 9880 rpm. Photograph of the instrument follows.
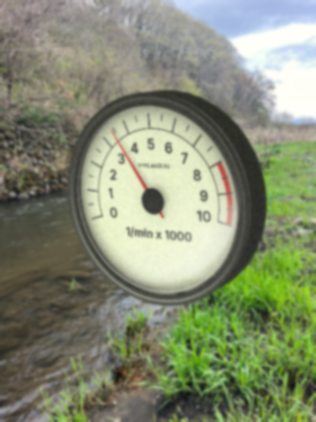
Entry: 3500 rpm
